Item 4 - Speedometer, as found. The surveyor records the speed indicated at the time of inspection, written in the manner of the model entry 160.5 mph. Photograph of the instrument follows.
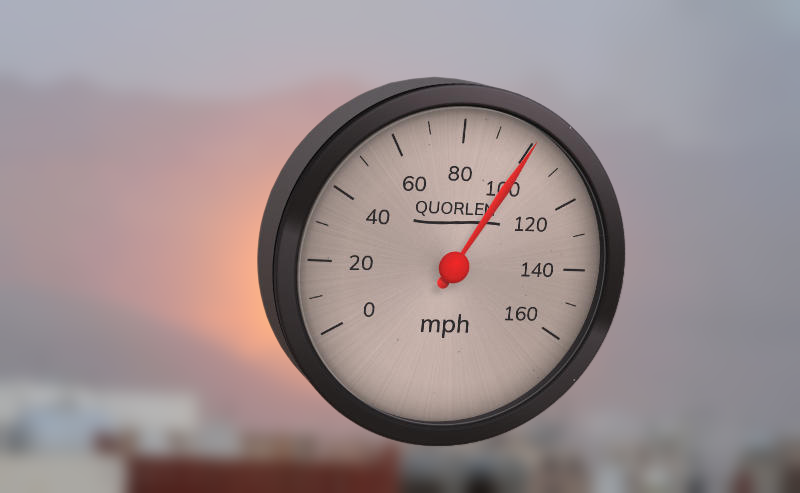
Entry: 100 mph
